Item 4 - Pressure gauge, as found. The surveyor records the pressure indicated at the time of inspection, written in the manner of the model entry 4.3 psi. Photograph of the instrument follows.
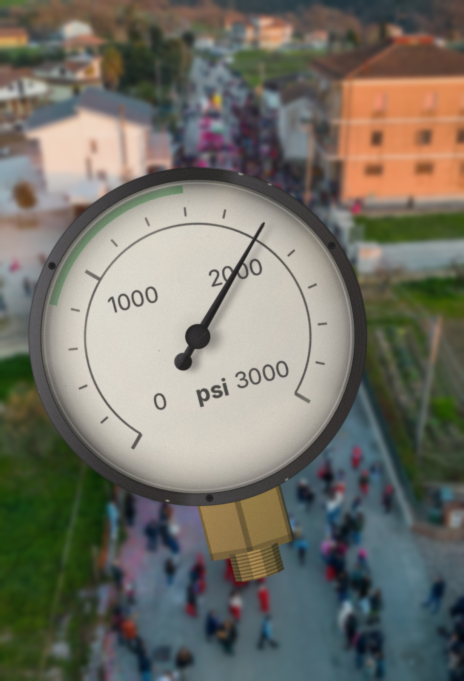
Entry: 2000 psi
